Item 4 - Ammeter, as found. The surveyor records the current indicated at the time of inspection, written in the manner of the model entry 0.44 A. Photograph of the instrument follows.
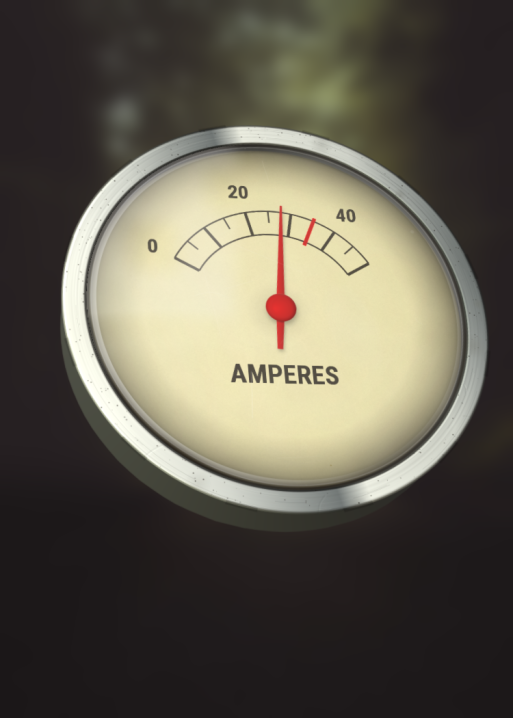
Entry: 27.5 A
